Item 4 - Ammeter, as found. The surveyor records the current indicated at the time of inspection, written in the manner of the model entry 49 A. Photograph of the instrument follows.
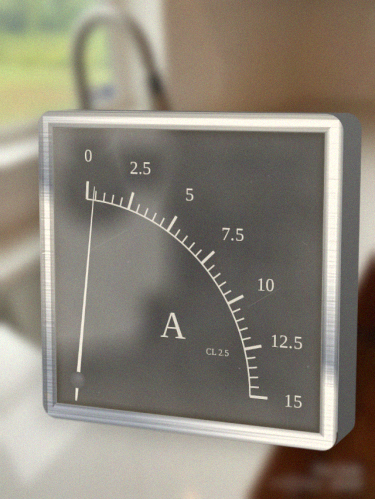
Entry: 0.5 A
